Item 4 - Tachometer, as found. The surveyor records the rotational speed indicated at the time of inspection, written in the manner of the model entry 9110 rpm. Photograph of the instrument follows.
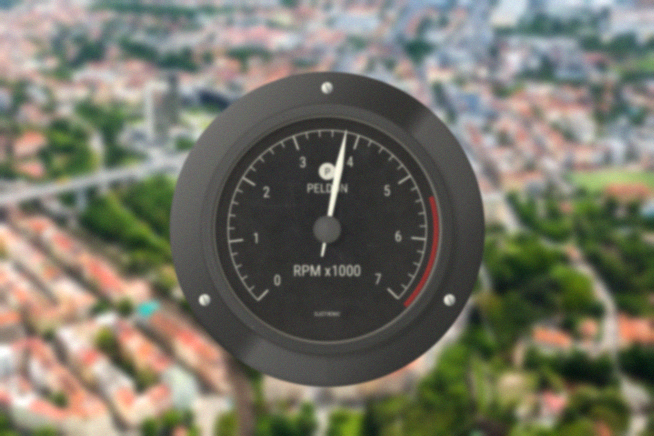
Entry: 3800 rpm
